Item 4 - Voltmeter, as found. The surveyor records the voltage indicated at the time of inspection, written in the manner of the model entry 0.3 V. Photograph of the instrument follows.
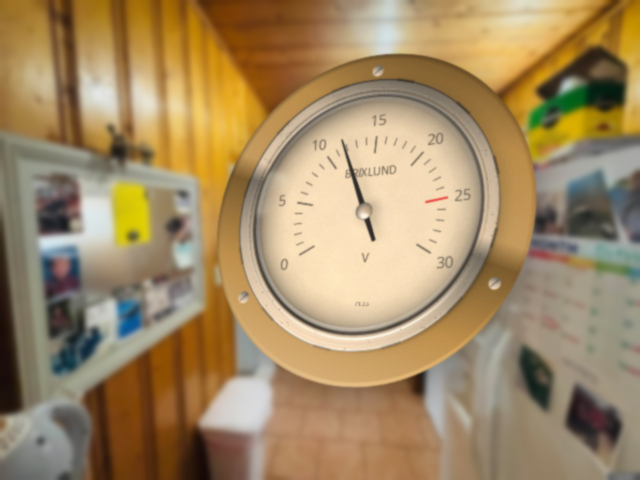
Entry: 12 V
